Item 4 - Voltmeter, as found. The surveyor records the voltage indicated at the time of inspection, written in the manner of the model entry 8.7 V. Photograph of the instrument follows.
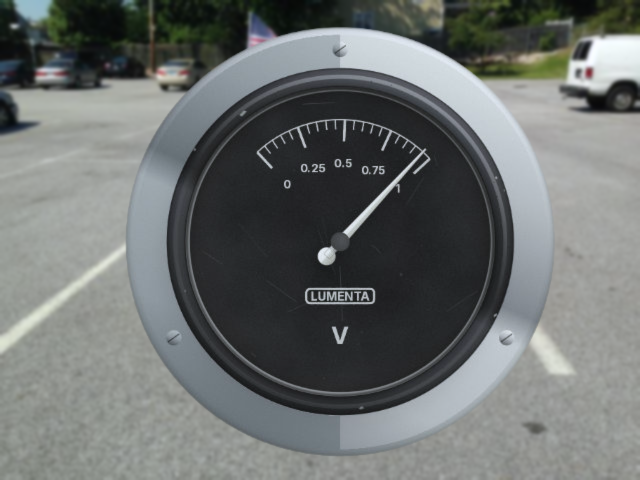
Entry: 0.95 V
